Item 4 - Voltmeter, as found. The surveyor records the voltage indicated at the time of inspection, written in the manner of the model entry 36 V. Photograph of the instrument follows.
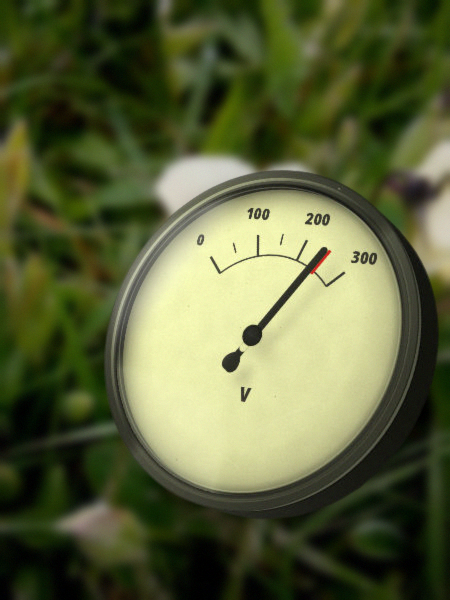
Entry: 250 V
